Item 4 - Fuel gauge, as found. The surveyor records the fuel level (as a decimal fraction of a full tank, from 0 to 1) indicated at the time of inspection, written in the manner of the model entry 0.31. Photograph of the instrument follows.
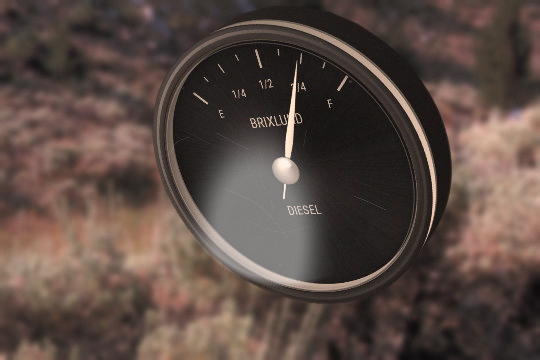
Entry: 0.75
